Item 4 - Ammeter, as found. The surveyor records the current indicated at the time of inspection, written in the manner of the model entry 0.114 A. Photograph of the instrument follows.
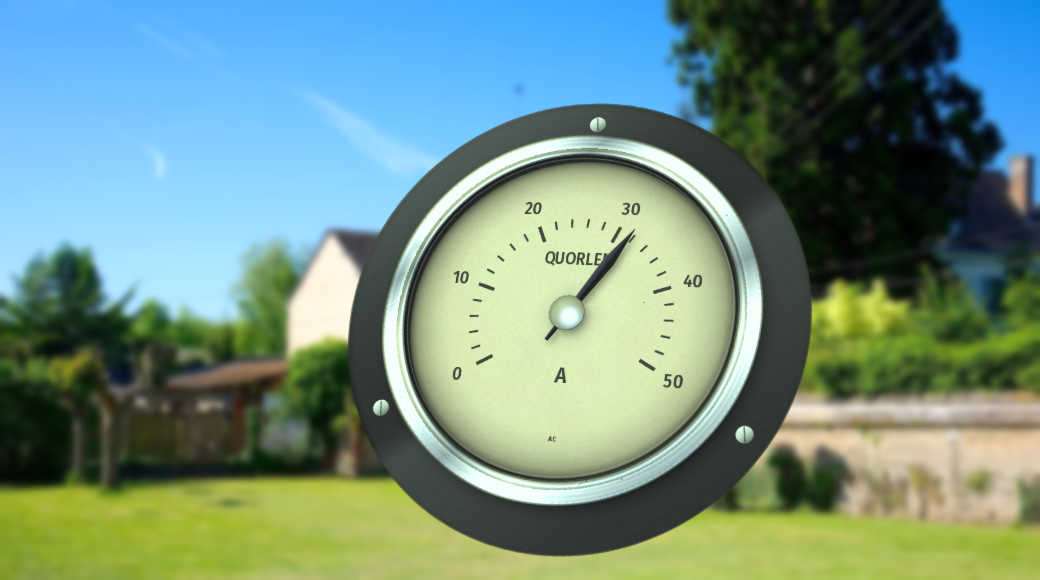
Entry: 32 A
